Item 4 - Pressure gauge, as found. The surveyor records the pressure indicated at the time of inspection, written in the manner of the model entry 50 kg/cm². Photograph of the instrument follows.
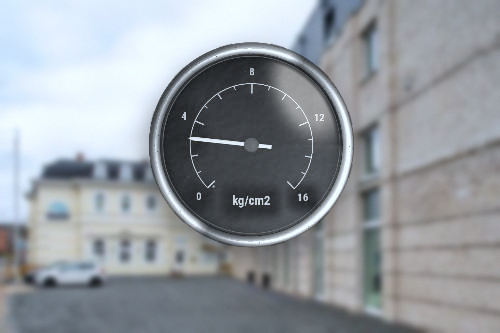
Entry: 3 kg/cm²
